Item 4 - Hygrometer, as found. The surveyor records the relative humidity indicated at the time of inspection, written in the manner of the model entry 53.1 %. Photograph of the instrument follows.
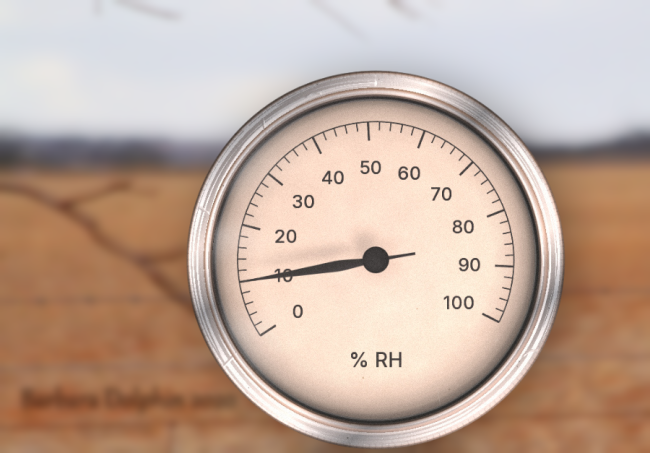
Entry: 10 %
